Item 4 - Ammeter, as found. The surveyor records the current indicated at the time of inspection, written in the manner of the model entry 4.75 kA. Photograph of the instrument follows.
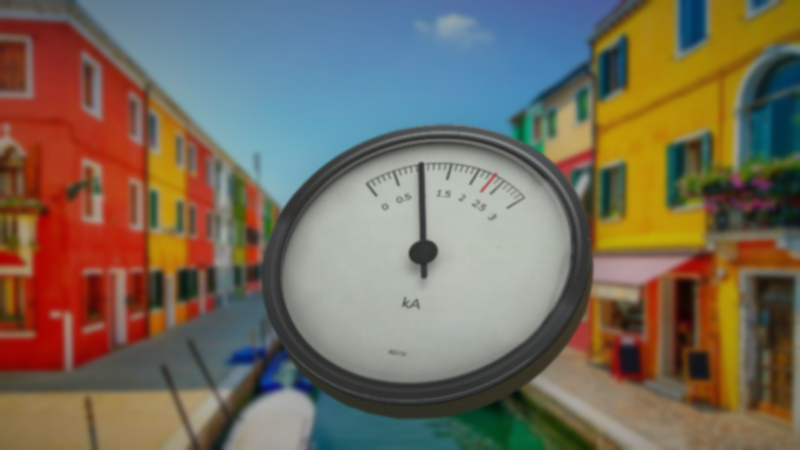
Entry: 1 kA
